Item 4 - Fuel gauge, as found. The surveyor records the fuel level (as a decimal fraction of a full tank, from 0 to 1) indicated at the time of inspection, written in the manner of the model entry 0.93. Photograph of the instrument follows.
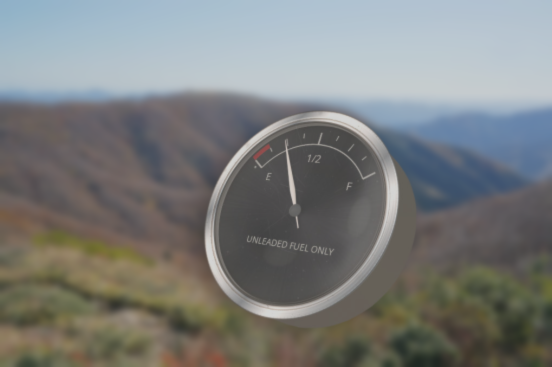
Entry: 0.25
